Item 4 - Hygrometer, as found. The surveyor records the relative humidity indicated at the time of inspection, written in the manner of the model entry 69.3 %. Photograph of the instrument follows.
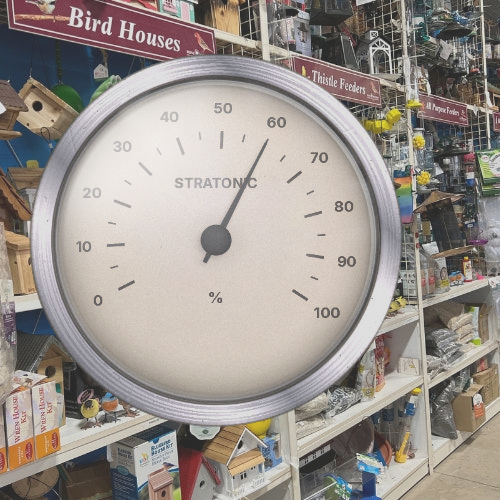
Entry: 60 %
